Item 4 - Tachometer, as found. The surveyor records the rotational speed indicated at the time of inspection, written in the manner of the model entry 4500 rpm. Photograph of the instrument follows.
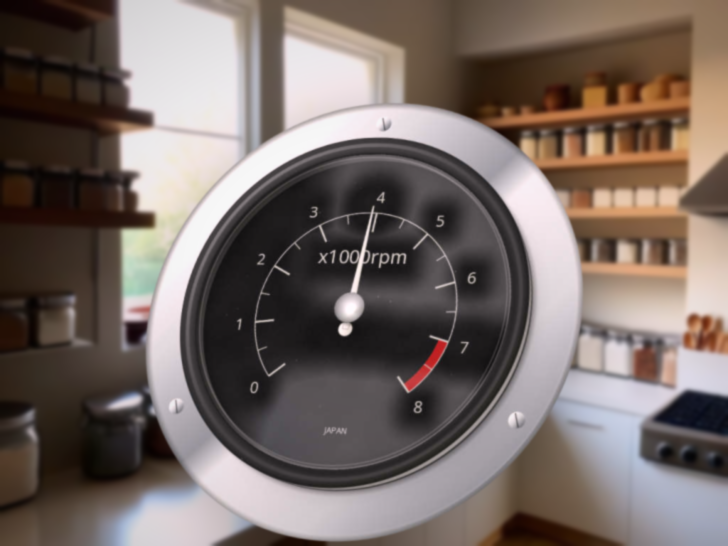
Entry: 4000 rpm
